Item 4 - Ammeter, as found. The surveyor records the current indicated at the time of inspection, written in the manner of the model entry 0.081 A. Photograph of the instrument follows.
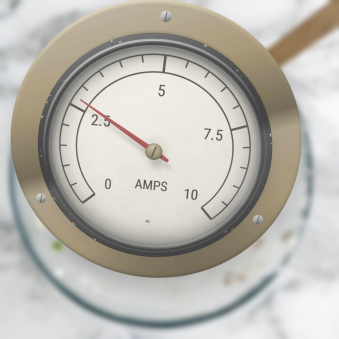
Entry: 2.75 A
